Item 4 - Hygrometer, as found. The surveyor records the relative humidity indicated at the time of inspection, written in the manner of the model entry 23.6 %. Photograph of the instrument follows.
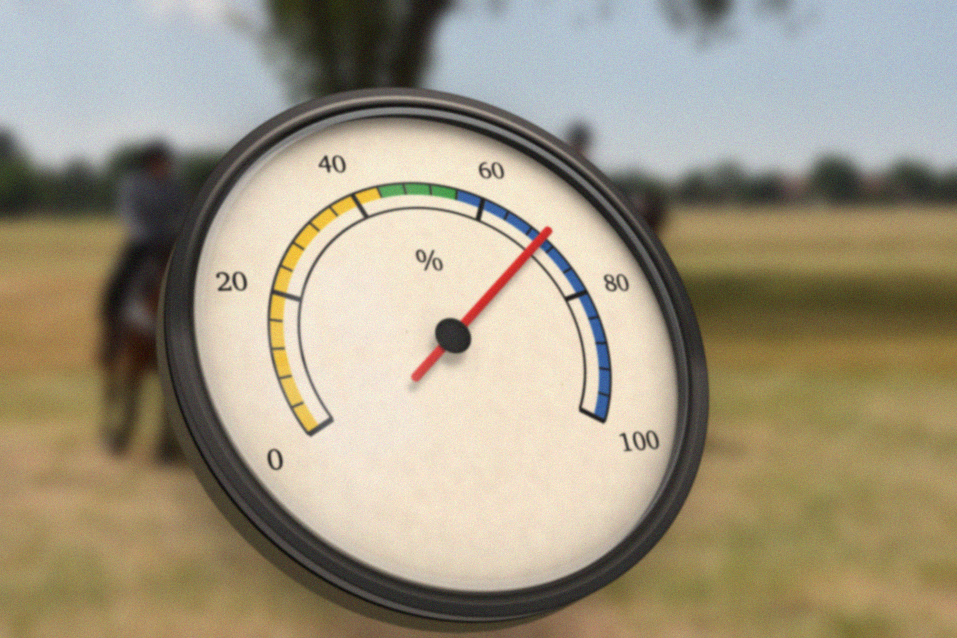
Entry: 70 %
